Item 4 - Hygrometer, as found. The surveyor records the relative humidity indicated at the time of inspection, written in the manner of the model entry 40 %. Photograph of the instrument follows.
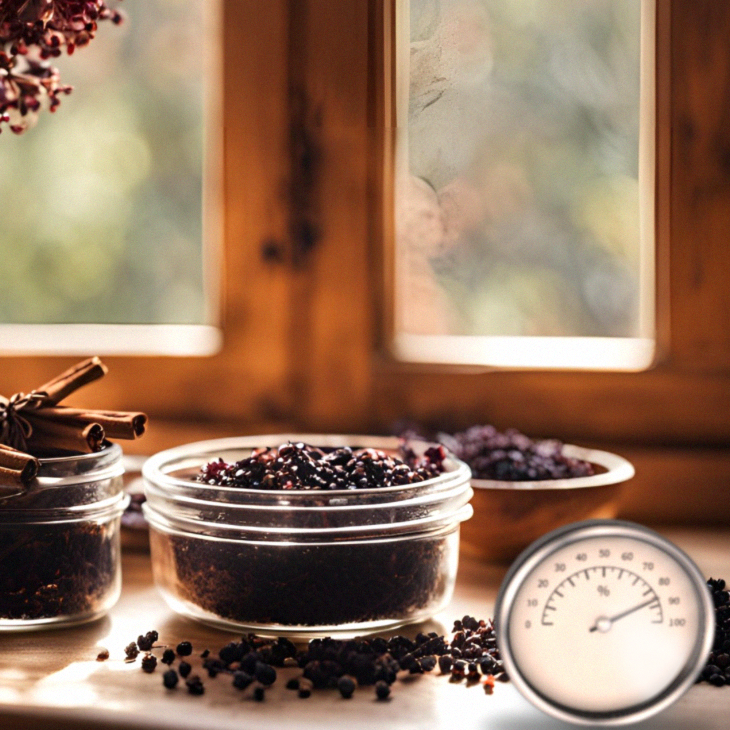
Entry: 85 %
